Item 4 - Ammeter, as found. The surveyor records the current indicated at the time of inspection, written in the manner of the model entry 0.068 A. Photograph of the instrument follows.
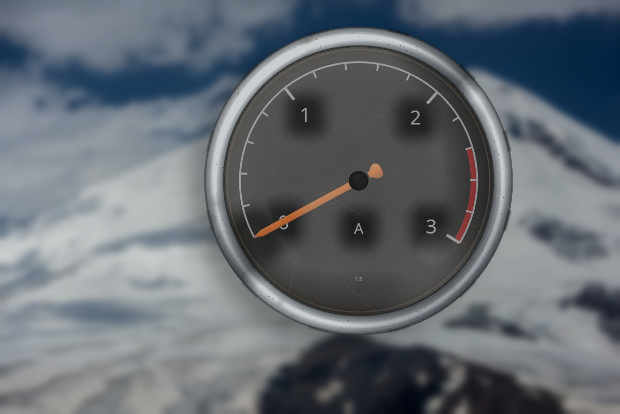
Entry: 0 A
